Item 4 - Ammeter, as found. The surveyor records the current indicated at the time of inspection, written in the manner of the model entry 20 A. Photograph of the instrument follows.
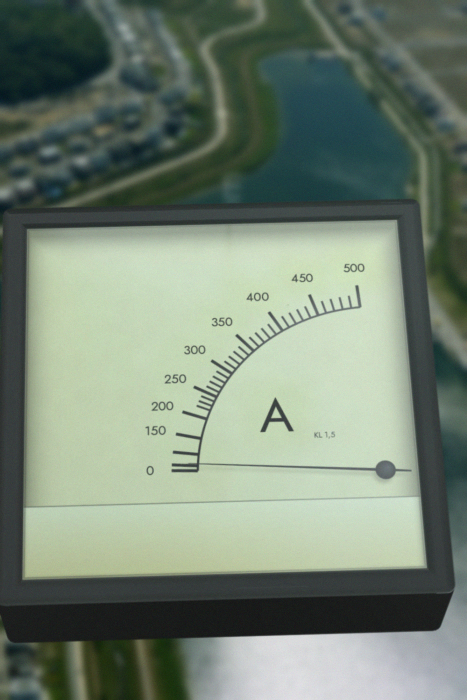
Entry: 50 A
